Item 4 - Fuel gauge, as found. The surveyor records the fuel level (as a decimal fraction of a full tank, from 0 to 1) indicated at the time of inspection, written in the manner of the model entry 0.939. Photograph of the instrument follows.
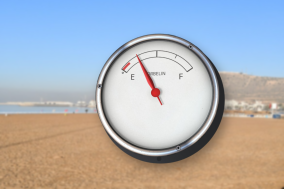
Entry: 0.25
